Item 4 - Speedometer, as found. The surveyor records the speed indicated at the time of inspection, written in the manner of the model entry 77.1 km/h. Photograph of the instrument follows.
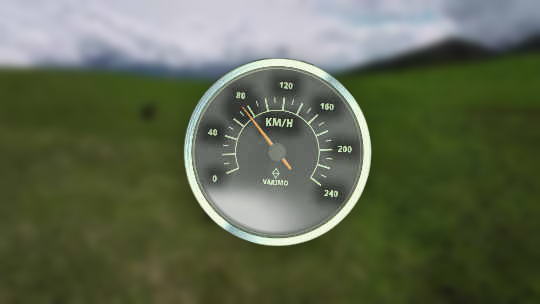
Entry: 75 km/h
